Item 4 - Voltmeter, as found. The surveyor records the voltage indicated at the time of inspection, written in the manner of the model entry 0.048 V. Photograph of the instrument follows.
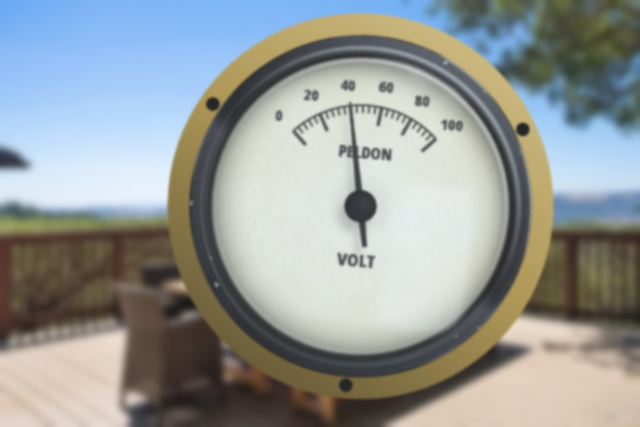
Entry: 40 V
